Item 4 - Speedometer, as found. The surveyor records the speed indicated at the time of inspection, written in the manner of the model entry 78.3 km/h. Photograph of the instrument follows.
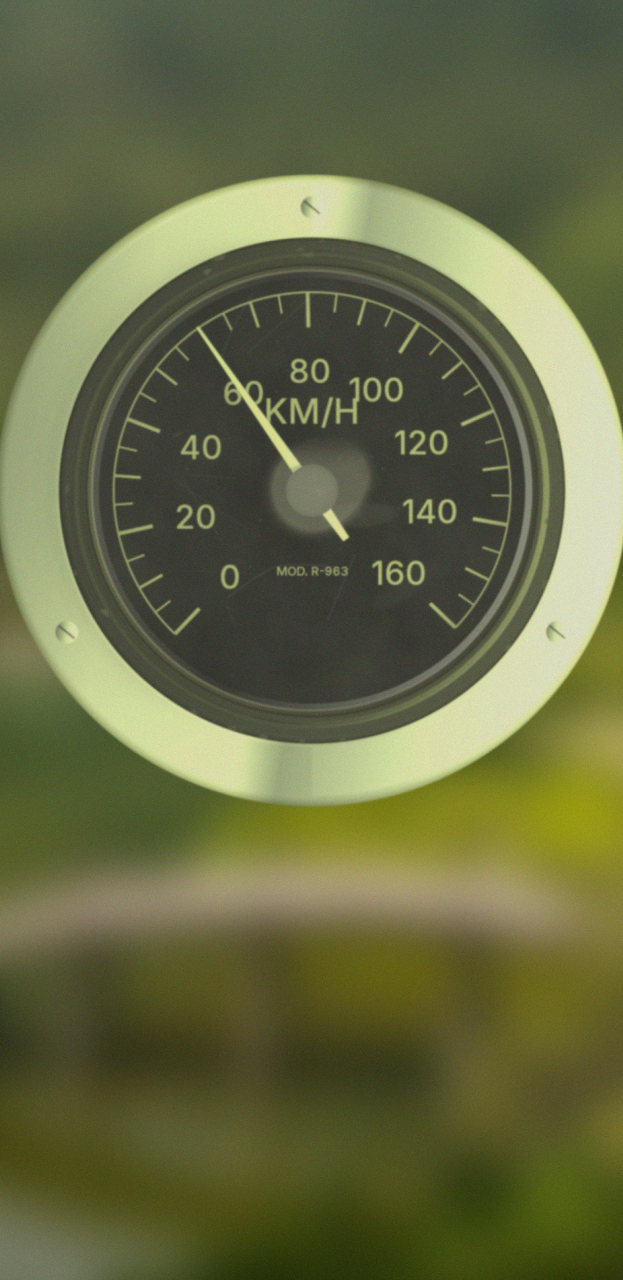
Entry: 60 km/h
